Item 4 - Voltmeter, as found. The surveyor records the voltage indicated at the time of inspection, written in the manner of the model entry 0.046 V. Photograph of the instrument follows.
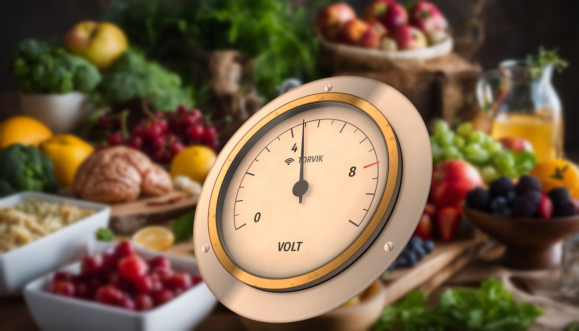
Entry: 4.5 V
